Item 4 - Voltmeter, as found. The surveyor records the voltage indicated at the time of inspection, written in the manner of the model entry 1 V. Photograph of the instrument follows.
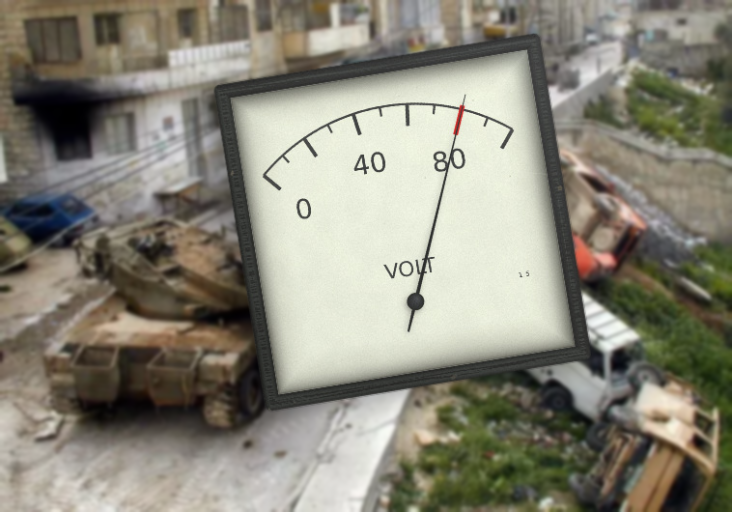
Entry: 80 V
